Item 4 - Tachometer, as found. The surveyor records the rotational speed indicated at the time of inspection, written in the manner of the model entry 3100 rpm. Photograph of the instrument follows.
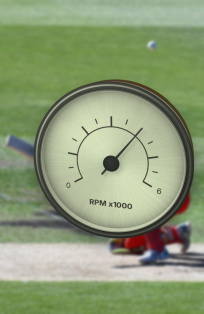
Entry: 4000 rpm
